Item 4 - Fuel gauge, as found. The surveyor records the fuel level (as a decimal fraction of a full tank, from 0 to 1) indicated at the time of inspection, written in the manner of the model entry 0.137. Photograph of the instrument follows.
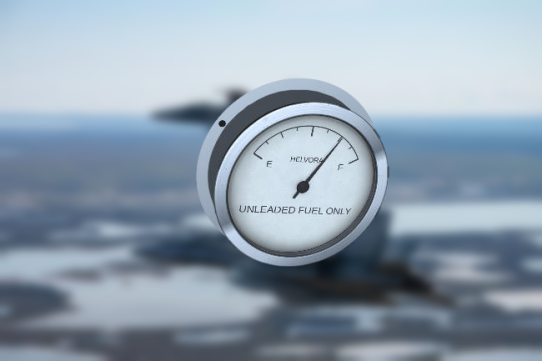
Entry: 0.75
